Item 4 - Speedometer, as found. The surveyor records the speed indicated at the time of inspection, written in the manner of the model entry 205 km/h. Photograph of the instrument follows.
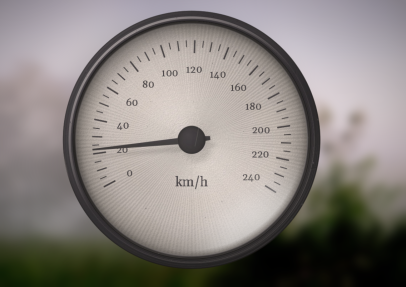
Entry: 22.5 km/h
